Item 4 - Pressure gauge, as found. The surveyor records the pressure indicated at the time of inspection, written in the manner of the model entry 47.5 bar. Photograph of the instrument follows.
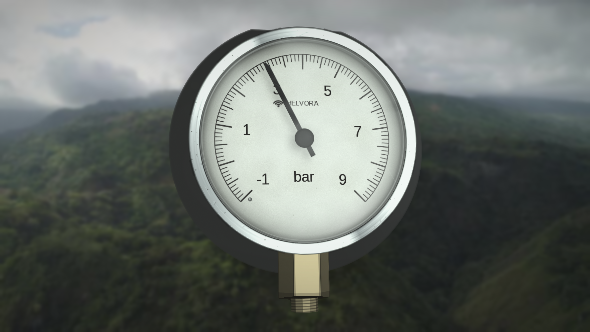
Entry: 3 bar
